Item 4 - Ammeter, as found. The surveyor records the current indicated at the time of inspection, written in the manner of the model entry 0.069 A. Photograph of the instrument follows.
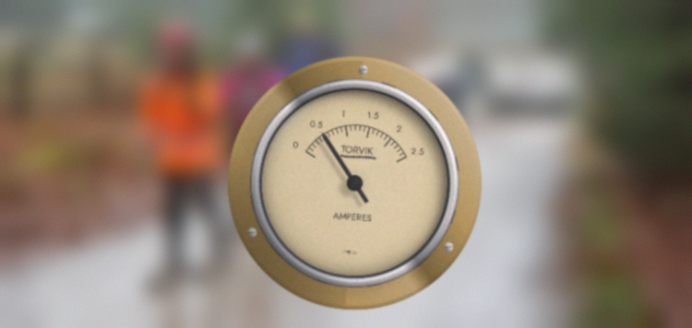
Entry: 0.5 A
